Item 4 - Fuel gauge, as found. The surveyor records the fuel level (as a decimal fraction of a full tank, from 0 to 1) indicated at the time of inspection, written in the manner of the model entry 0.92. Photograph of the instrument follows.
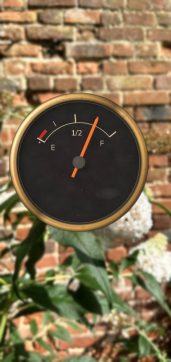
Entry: 0.75
